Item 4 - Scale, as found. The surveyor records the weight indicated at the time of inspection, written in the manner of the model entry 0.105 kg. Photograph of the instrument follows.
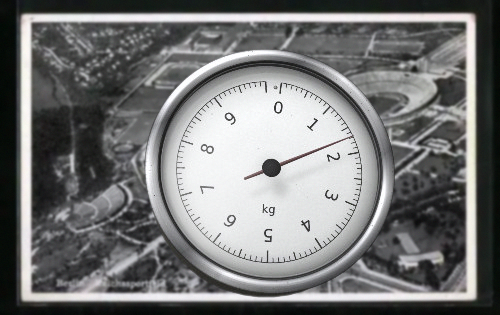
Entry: 1.7 kg
